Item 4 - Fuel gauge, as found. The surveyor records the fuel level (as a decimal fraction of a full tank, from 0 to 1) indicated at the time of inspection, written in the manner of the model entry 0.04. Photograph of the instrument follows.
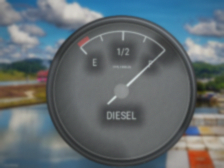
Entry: 1
